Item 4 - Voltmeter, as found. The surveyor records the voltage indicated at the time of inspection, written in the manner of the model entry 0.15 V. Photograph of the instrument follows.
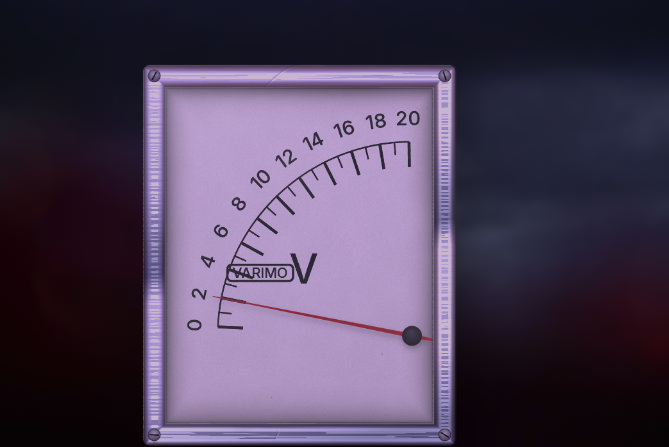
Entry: 2 V
